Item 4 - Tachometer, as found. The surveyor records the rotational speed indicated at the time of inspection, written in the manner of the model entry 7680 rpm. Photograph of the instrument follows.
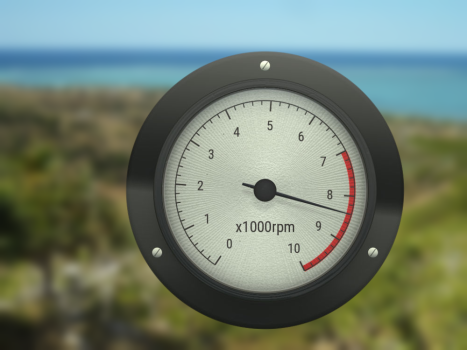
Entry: 8400 rpm
